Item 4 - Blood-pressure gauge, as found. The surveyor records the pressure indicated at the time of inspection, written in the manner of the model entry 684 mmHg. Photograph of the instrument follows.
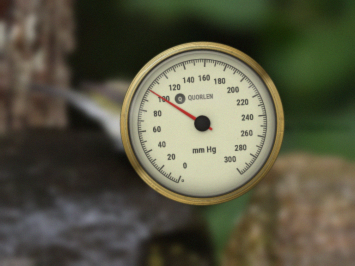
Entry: 100 mmHg
